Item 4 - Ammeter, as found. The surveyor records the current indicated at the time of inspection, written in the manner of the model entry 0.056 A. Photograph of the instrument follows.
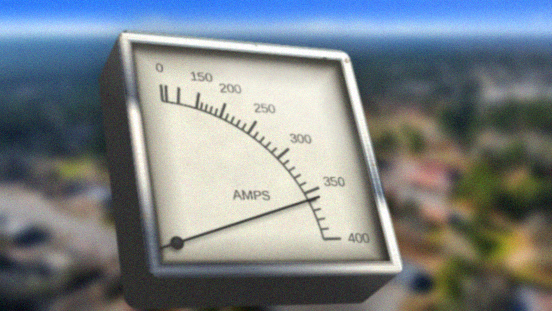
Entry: 360 A
